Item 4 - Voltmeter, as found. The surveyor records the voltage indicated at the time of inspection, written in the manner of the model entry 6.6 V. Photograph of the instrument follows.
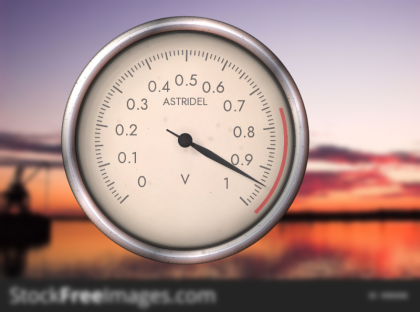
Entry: 0.94 V
